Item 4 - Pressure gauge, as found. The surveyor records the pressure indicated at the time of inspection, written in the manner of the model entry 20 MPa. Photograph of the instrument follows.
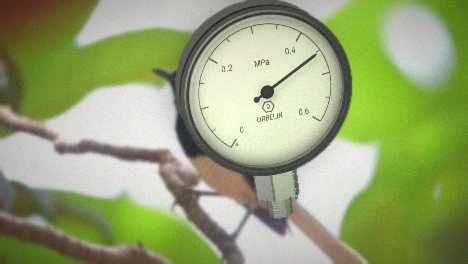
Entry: 0.45 MPa
